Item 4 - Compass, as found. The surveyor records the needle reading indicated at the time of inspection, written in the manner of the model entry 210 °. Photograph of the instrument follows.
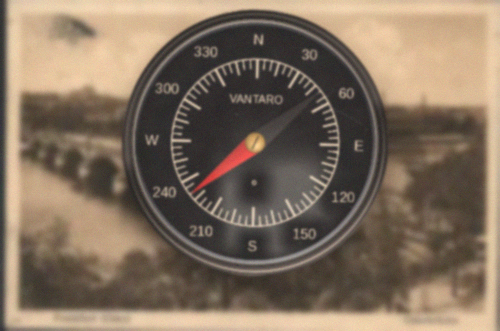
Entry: 230 °
